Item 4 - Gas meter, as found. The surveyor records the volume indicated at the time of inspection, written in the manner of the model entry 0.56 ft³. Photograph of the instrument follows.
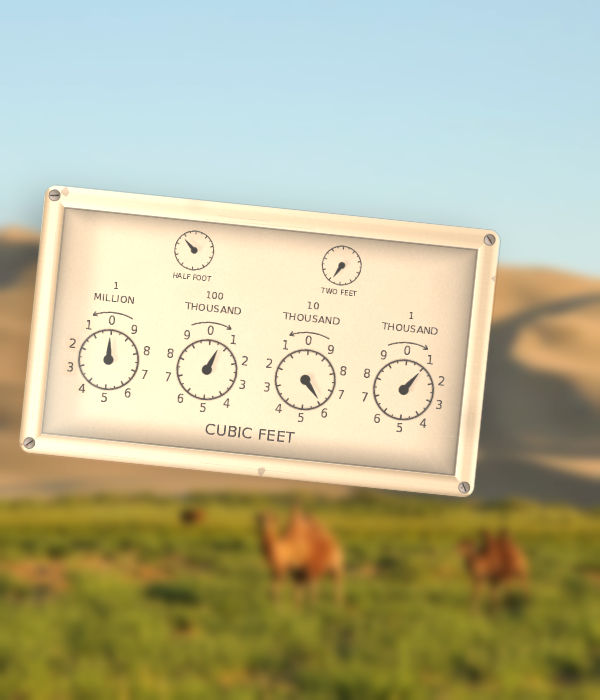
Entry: 6100 ft³
